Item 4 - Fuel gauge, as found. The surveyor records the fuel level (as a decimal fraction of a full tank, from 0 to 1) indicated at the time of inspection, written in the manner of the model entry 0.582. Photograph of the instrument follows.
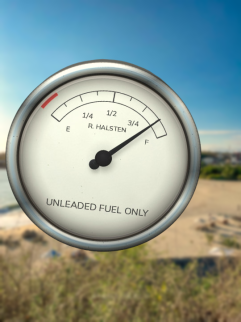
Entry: 0.875
